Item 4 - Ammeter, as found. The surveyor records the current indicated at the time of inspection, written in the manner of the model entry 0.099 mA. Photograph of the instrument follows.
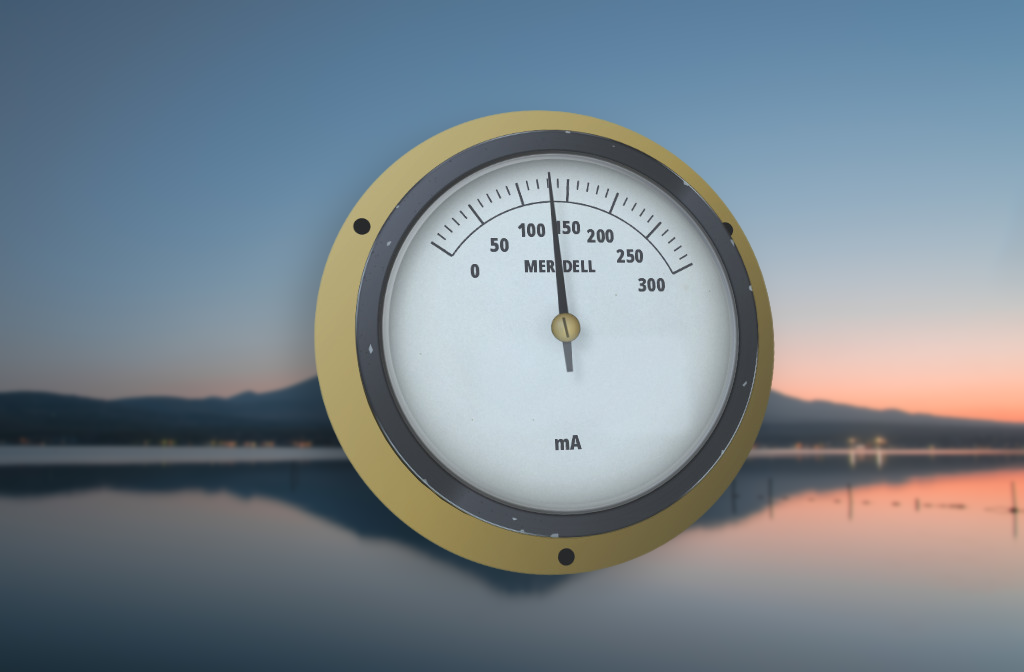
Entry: 130 mA
